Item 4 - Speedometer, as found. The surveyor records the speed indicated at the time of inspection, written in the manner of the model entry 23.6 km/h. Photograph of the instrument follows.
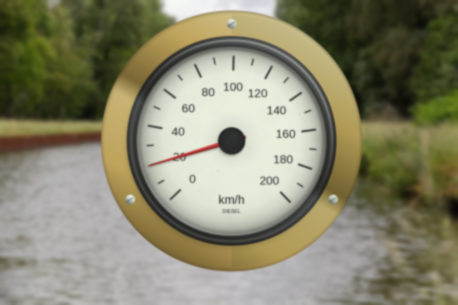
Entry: 20 km/h
